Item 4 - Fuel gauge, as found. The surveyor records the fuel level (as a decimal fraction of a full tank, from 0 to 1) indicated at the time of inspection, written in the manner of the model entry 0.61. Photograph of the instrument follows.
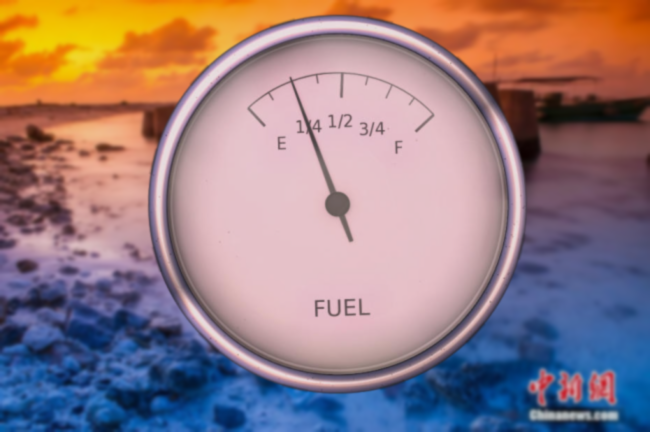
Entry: 0.25
